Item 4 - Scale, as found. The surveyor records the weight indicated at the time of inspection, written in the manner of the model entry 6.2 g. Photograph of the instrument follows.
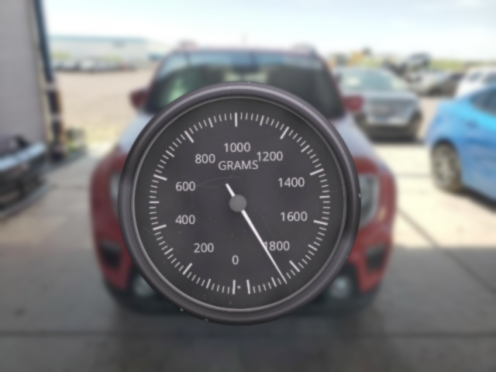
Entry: 1860 g
